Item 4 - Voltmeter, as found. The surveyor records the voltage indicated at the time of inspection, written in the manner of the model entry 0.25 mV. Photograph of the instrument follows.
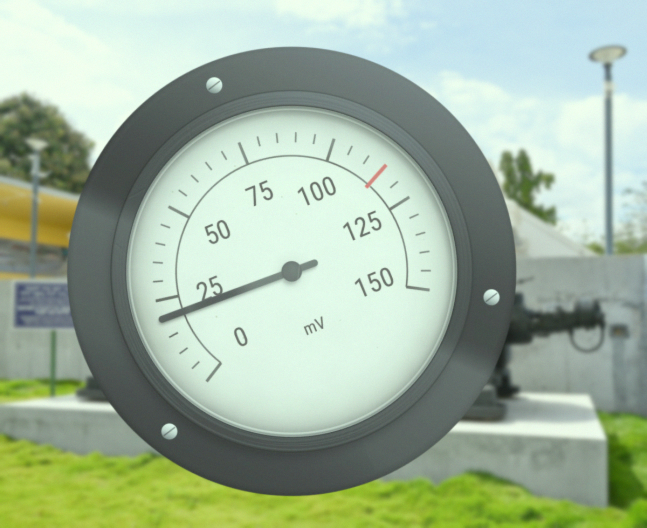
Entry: 20 mV
